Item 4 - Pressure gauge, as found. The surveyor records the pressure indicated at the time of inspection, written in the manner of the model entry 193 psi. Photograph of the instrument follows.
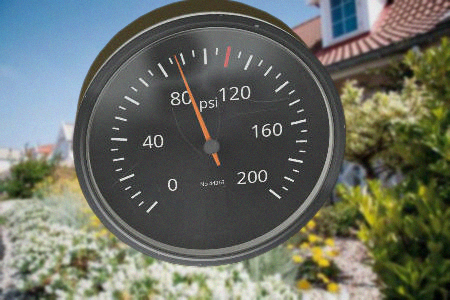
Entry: 87.5 psi
